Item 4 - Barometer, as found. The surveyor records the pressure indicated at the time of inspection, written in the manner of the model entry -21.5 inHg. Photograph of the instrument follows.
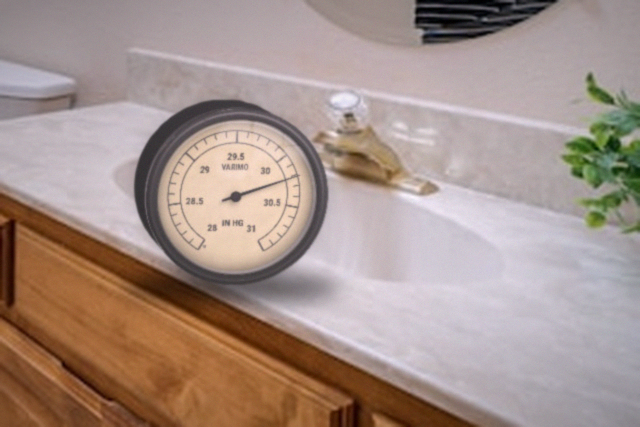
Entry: 30.2 inHg
